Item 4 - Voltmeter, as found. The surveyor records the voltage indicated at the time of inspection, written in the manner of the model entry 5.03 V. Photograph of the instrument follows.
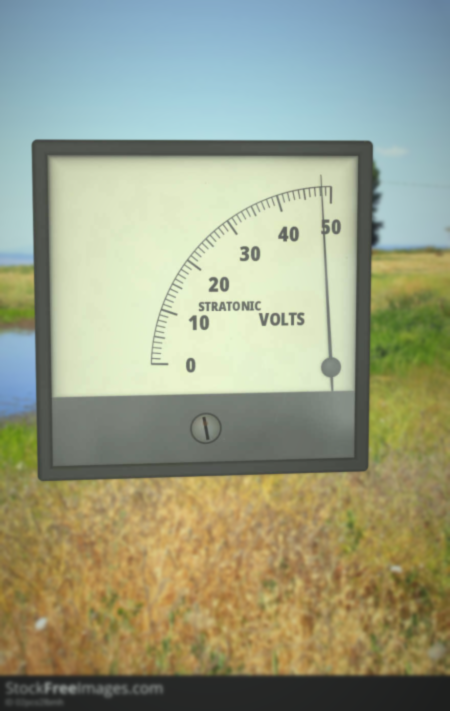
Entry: 48 V
